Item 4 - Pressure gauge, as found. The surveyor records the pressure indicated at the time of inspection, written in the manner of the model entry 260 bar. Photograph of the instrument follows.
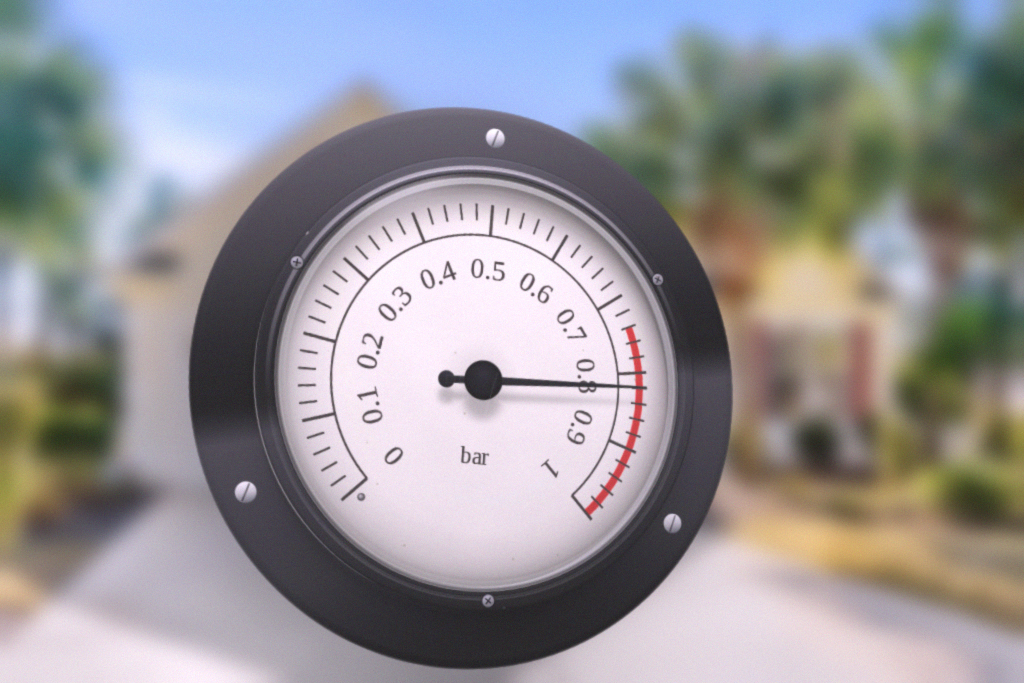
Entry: 0.82 bar
